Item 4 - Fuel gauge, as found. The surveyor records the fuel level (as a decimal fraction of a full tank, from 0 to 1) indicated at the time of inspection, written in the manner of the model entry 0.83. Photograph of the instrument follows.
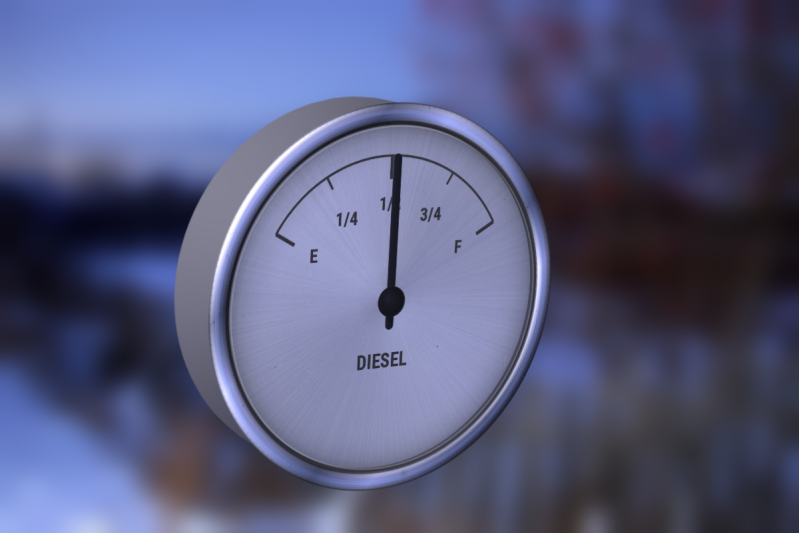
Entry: 0.5
